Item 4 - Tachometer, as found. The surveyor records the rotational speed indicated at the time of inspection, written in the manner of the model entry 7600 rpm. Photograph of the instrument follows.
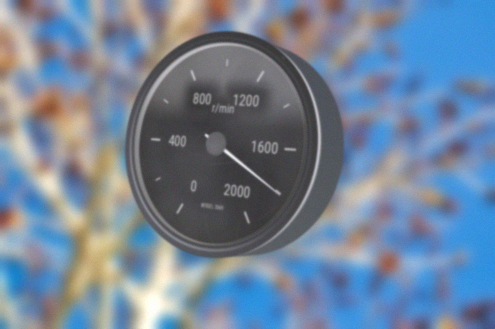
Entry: 1800 rpm
